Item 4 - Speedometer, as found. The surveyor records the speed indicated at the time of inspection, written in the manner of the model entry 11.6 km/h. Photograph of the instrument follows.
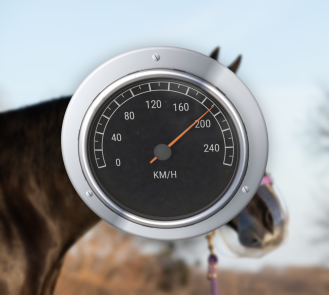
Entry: 190 km/h
